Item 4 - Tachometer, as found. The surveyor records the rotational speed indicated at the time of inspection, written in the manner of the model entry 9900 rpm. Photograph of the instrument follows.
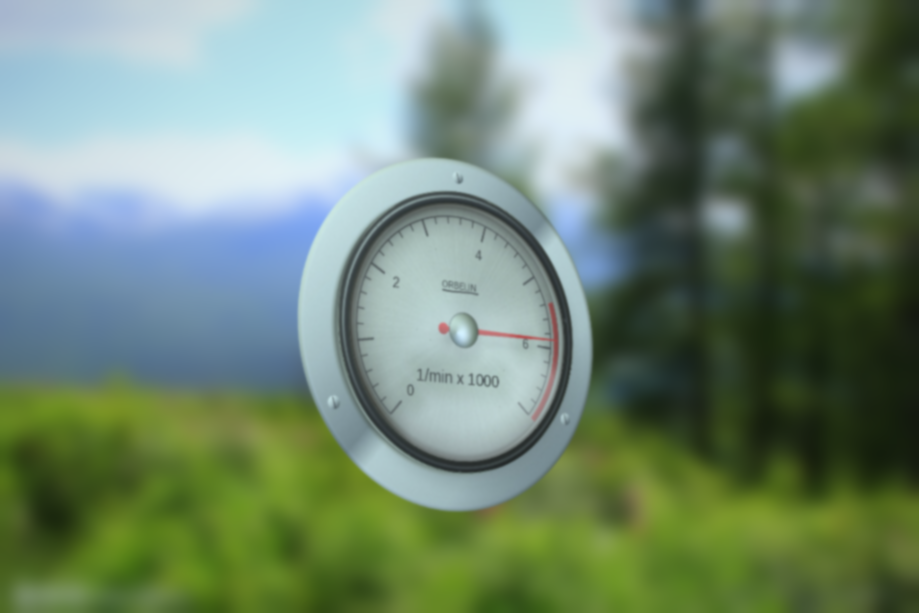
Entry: 5900 rpm
